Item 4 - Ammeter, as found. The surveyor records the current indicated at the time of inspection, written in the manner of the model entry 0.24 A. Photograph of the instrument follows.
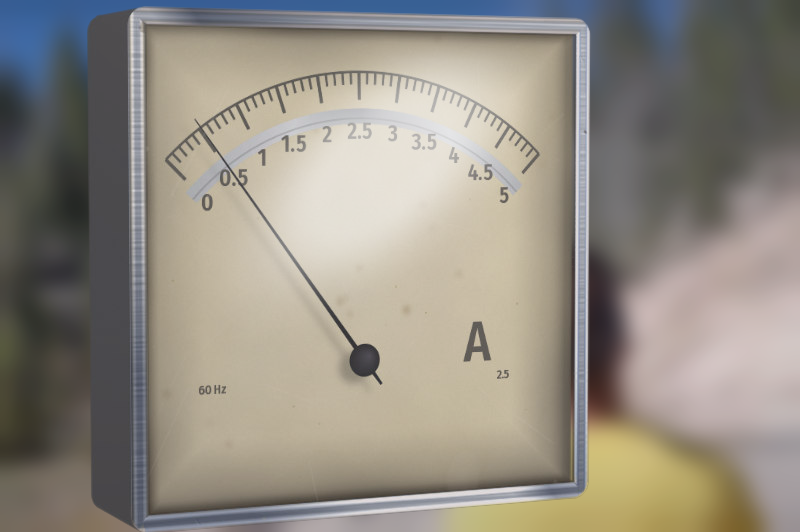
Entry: 0.5 A
